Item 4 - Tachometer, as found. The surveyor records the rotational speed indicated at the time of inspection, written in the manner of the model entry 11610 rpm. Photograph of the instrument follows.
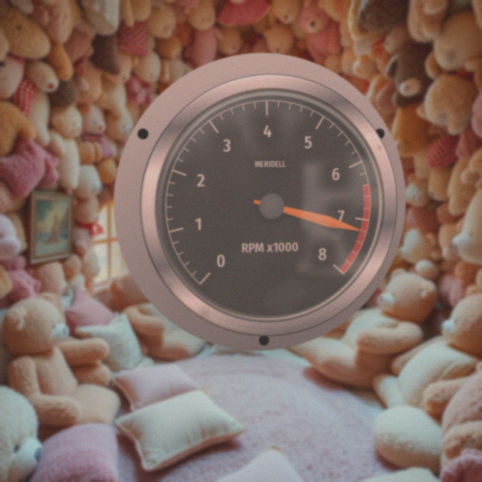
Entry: 7200 rpm
